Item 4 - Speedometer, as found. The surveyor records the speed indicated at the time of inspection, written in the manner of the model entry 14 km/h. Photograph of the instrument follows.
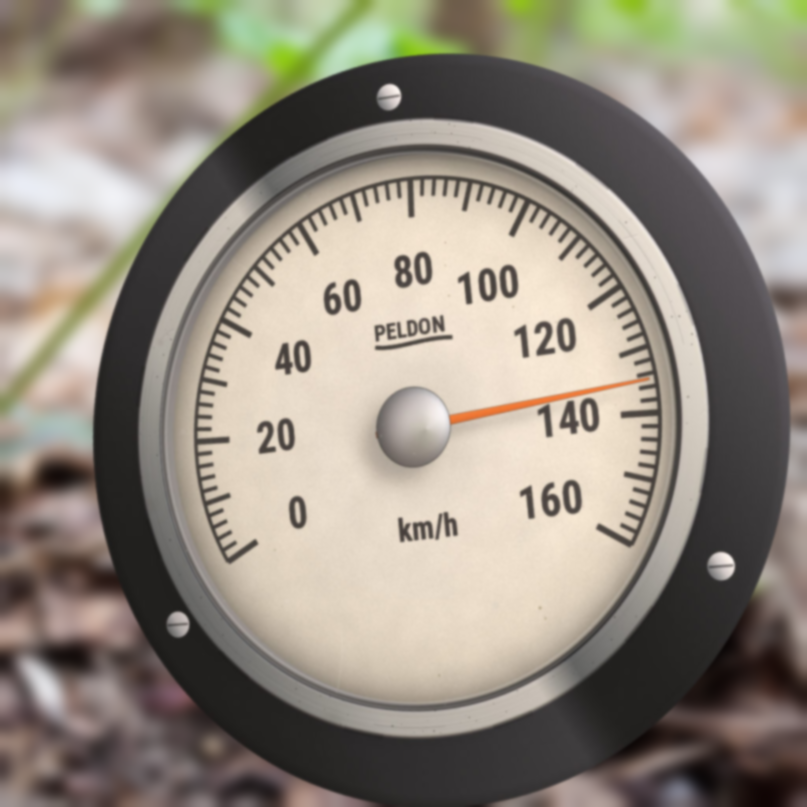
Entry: 135 km/h
